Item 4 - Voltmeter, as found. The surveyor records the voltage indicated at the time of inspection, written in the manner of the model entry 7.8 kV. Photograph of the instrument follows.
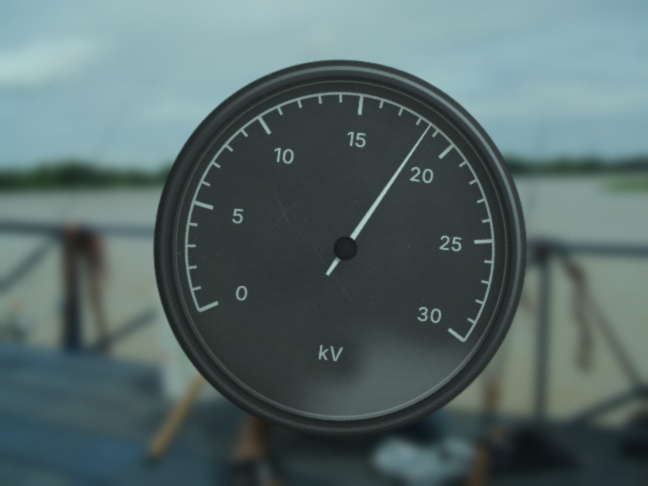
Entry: 18.5 kV
